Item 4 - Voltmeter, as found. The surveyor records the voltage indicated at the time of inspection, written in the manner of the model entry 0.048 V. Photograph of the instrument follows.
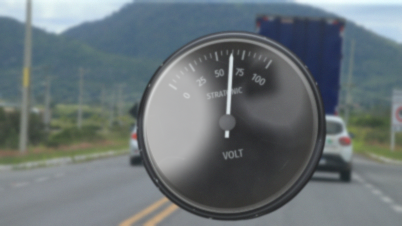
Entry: 65 V
